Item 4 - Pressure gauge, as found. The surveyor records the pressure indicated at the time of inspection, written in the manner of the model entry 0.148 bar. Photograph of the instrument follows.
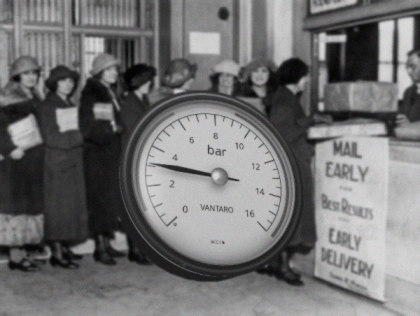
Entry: 3 bar
